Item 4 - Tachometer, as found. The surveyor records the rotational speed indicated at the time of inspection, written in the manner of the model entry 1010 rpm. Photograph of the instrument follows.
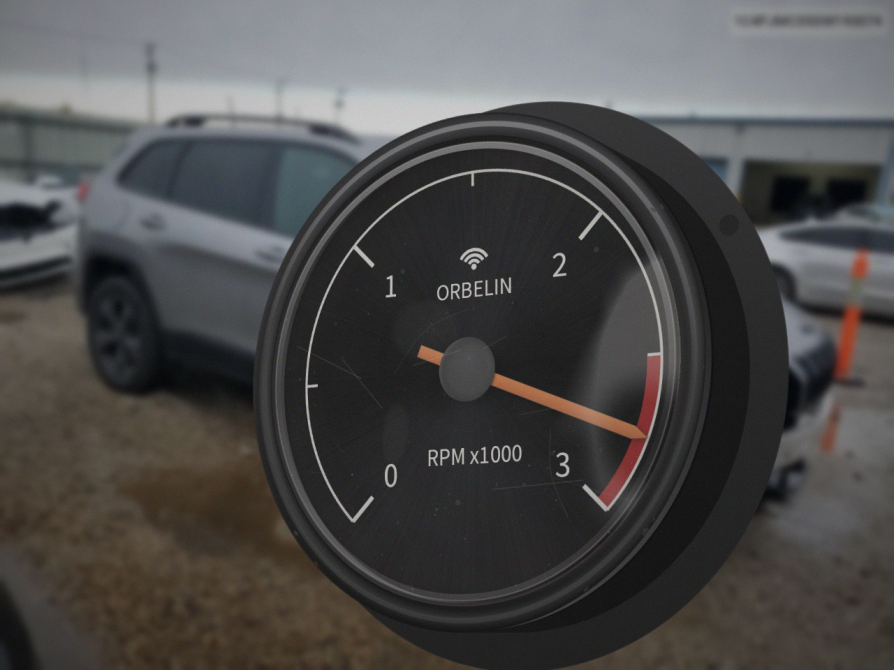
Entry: 2750 rpm
